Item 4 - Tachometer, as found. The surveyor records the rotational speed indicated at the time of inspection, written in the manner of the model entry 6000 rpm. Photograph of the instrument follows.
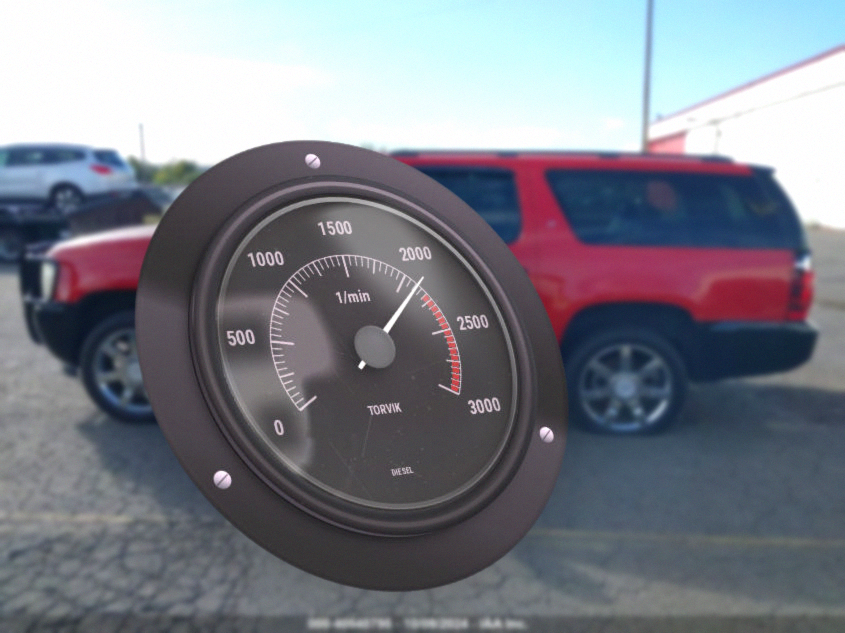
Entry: 2100 rpm
